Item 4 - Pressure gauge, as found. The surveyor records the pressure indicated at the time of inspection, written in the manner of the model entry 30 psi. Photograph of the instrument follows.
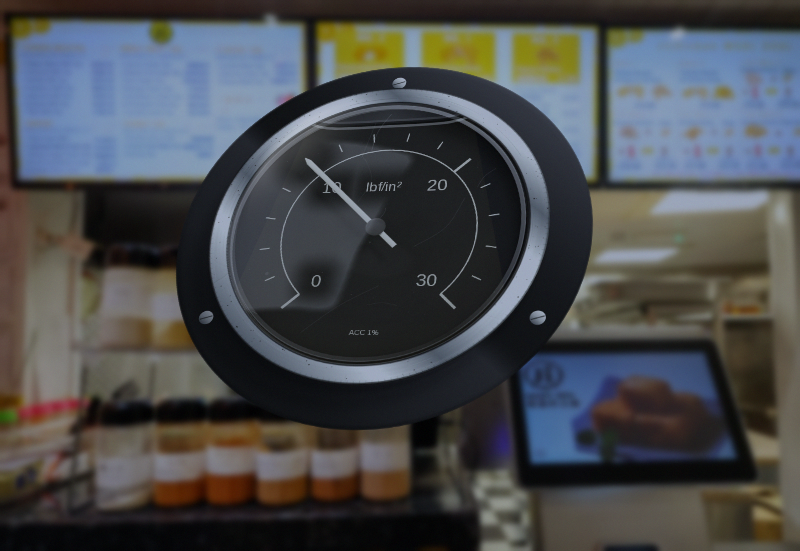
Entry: 10 psi
